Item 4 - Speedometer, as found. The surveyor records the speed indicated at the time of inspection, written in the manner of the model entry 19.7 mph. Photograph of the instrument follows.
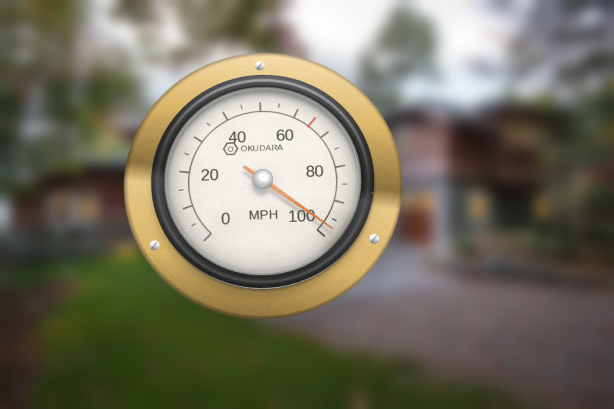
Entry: 97.5 mph
